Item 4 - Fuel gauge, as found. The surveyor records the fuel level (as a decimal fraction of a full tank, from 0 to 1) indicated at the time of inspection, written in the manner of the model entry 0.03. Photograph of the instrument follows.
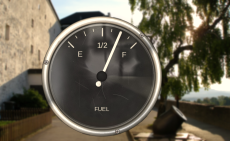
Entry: 0.75
